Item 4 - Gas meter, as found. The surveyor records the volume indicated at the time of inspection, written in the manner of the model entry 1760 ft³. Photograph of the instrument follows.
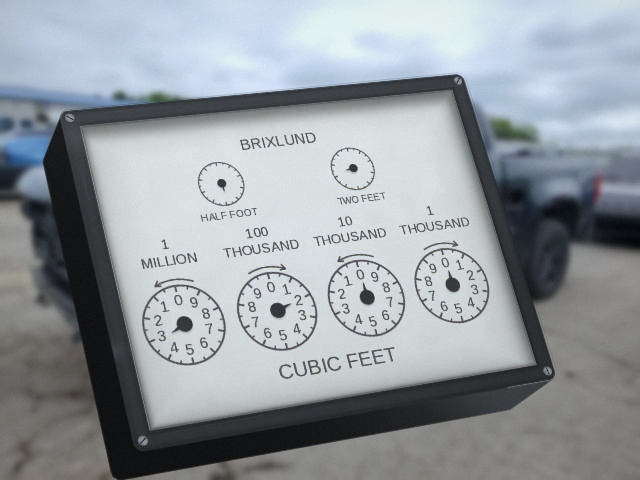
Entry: 320000 ft³
